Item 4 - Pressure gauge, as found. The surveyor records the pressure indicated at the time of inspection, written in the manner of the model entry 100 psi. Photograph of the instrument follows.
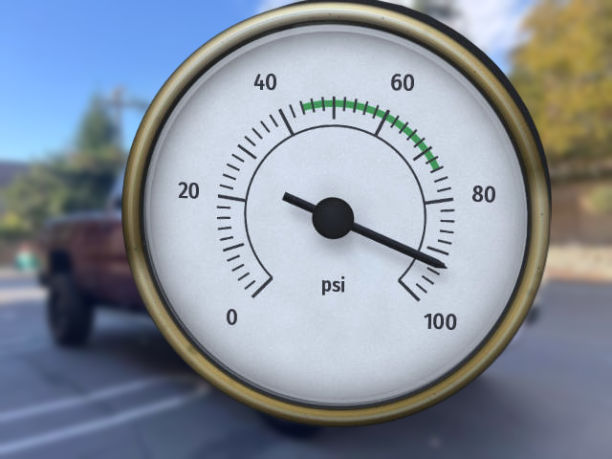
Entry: 92 psi
